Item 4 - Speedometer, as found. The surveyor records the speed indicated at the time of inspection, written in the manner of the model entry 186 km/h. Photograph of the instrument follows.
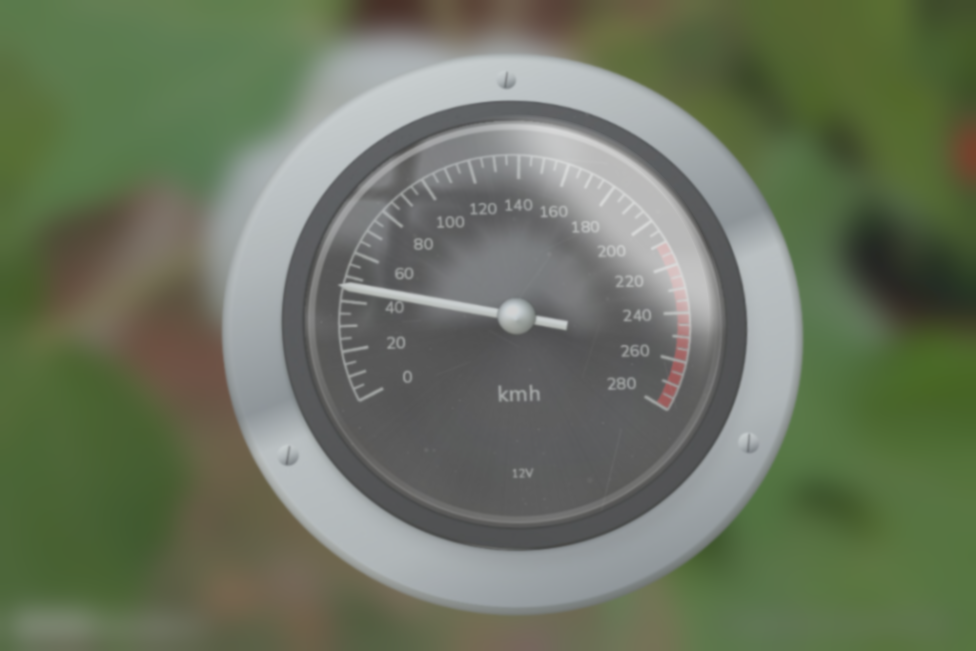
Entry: 45 km/h
